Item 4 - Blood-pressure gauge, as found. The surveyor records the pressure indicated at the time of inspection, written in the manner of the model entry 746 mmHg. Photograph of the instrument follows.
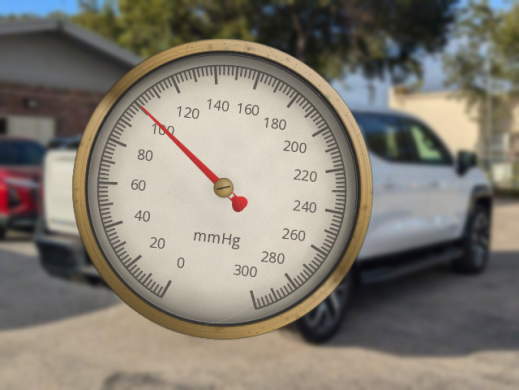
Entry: 100 mmHg
